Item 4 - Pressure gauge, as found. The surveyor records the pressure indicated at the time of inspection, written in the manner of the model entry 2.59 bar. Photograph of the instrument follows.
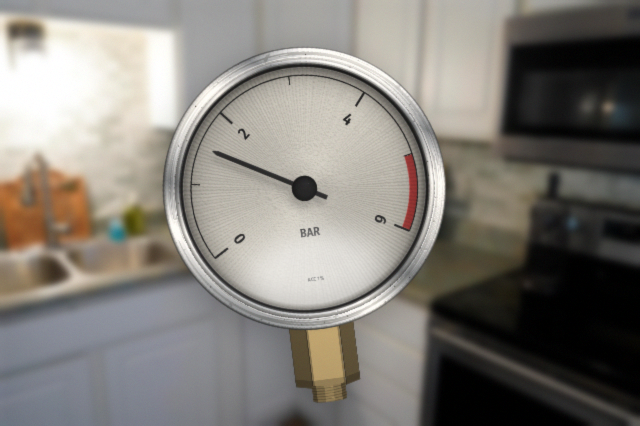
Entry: 1.5 bar
